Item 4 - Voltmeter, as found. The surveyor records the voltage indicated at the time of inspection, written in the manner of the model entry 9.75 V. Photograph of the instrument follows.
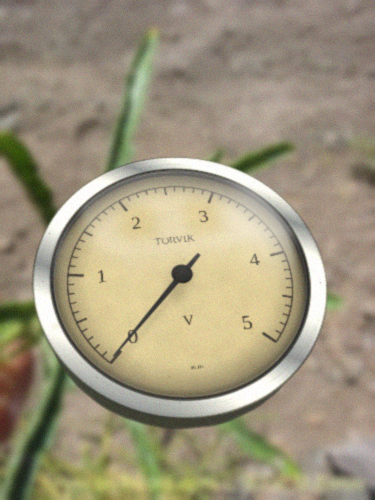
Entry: 0 V
